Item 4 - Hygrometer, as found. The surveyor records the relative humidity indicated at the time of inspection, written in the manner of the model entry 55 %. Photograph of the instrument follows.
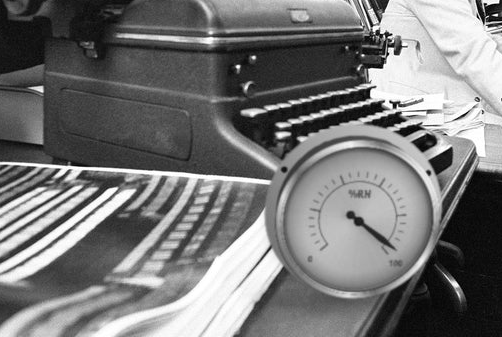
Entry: 96 %
